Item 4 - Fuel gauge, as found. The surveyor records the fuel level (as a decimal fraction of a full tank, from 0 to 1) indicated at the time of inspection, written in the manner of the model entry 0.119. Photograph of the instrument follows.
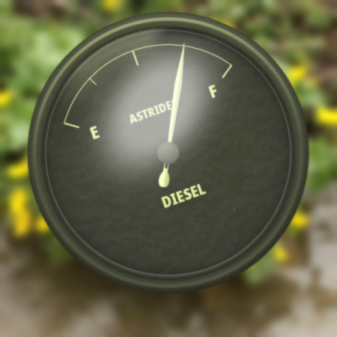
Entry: 0.75
